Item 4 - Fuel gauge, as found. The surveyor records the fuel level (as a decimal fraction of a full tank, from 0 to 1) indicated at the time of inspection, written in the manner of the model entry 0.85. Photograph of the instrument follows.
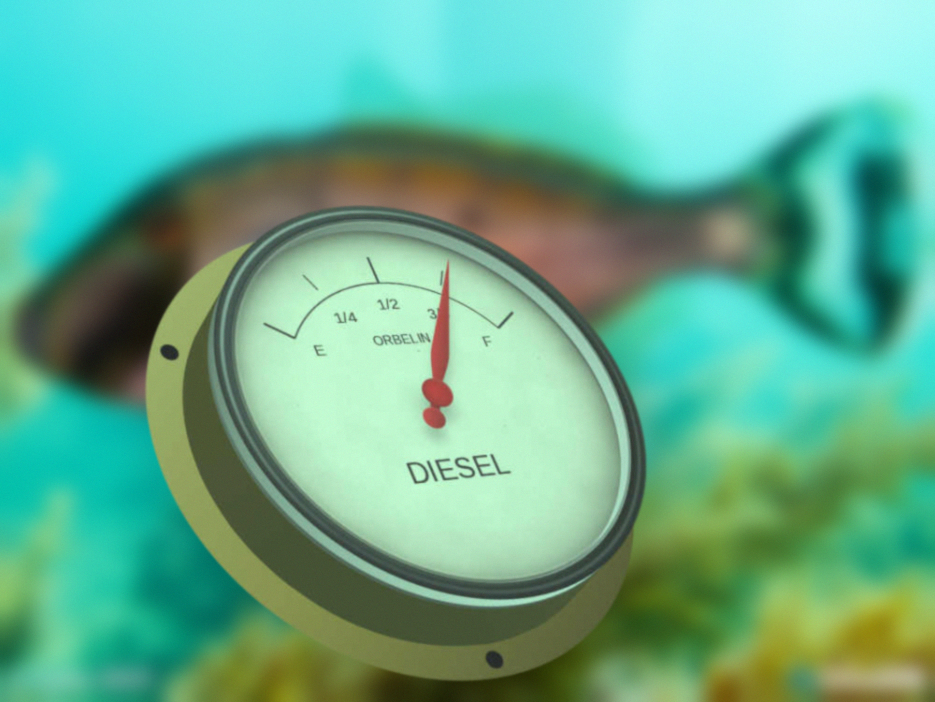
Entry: 0.75
